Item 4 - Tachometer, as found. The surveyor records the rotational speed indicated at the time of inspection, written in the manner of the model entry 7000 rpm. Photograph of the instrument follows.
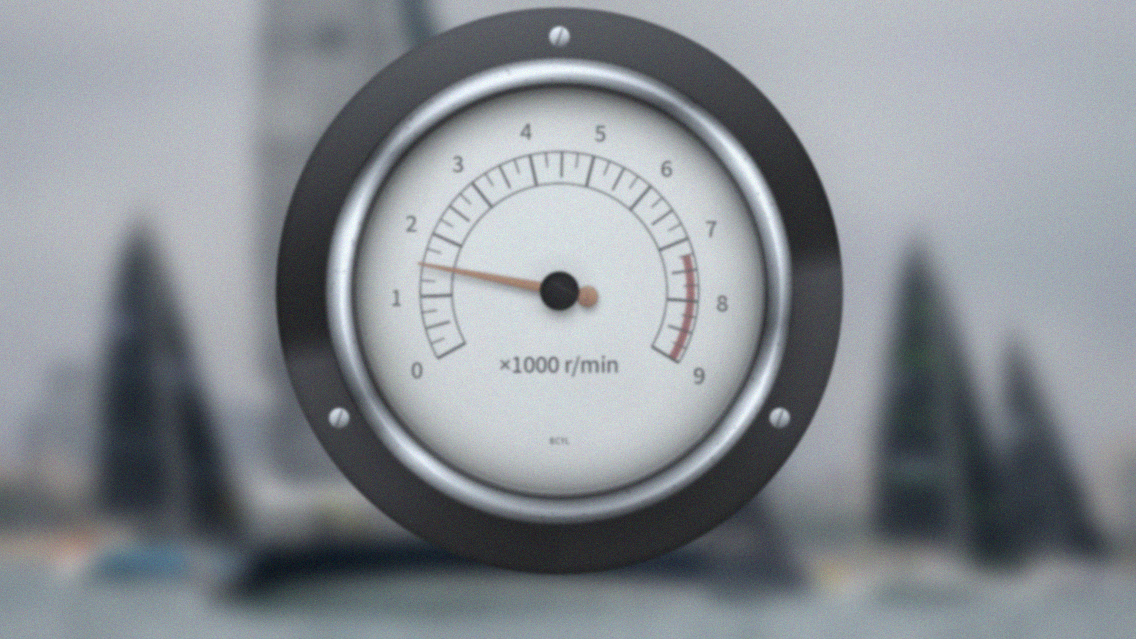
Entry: 1500 rpm
